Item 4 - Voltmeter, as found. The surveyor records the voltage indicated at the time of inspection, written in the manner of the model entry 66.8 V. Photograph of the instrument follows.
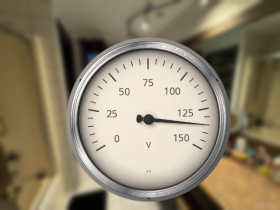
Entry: 135 V
